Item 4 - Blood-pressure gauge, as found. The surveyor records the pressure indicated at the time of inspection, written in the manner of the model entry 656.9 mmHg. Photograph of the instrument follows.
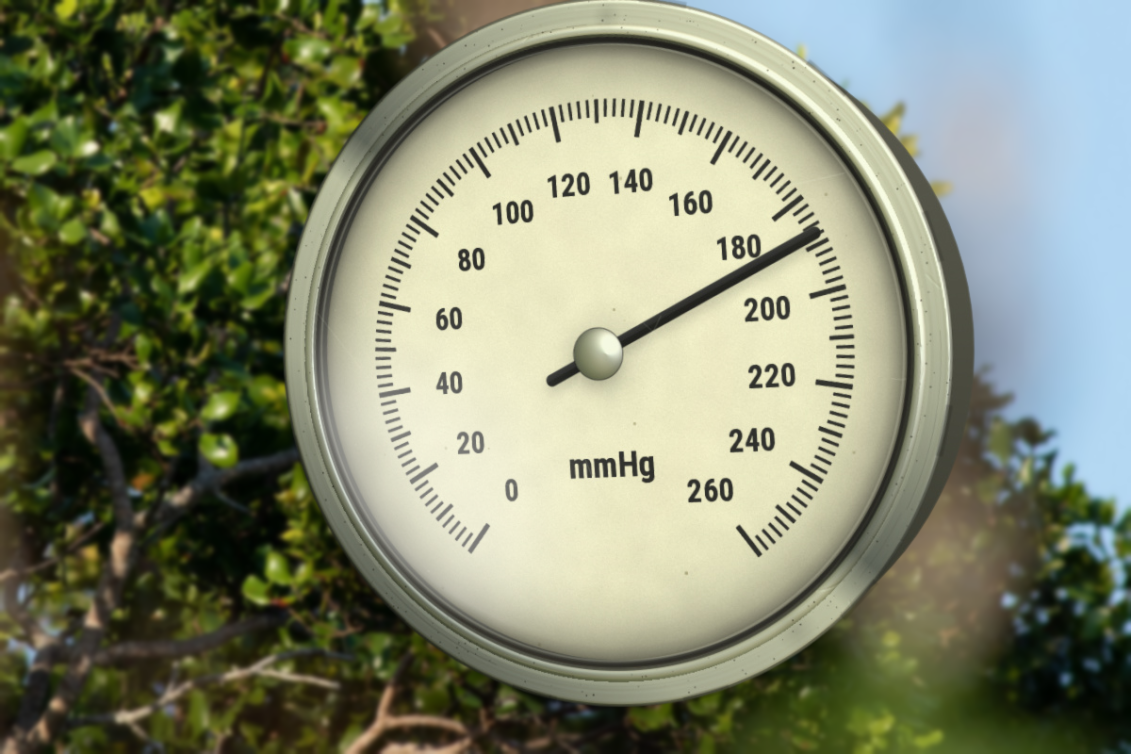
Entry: 188 mmHg
